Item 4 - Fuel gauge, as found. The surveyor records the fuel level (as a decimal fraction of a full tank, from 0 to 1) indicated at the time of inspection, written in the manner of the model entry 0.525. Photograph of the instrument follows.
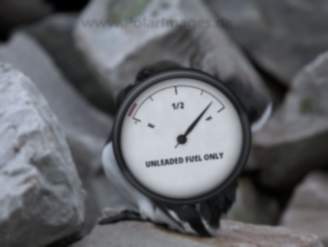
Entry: 0.875
